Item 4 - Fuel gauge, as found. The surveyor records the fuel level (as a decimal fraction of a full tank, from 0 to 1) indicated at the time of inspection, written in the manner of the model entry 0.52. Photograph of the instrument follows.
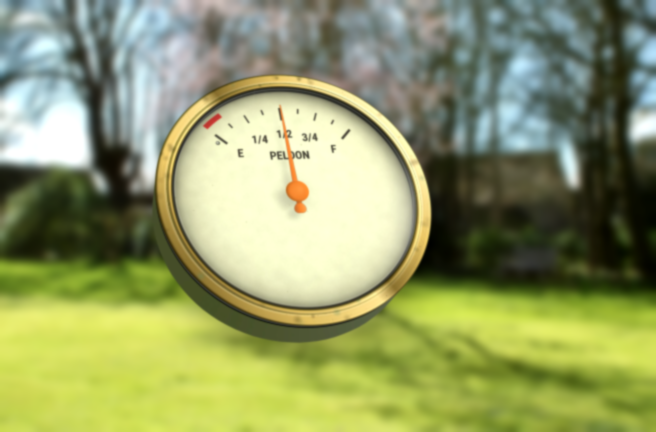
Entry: 0.5
